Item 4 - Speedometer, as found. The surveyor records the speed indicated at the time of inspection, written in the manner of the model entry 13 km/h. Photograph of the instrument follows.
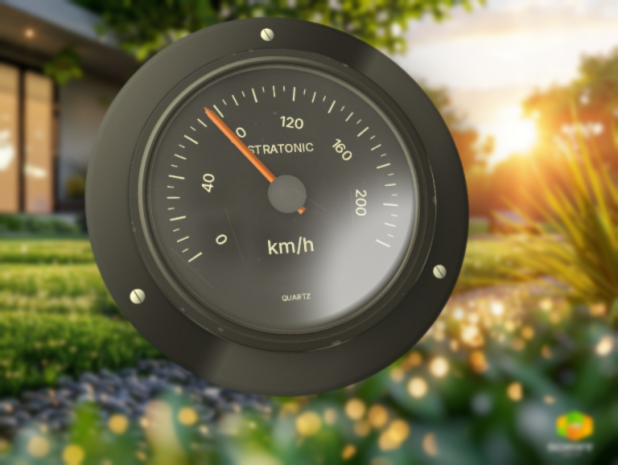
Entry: 75 km/h
